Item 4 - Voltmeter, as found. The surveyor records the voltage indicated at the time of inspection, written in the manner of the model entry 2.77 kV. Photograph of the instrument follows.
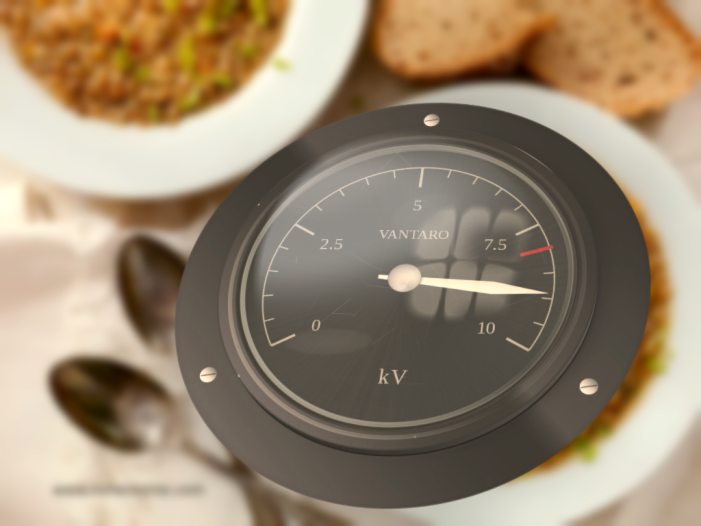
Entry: 9 kV
